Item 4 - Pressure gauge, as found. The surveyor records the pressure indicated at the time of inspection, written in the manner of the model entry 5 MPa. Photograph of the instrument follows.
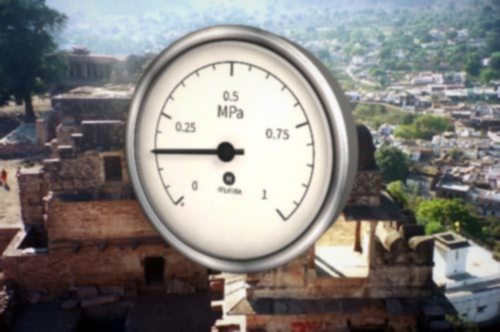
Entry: 0.15 MPa
